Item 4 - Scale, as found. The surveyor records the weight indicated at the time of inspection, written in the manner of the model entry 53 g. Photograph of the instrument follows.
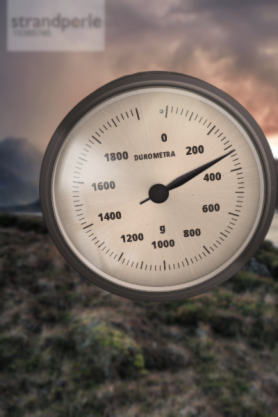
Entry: 320 g
